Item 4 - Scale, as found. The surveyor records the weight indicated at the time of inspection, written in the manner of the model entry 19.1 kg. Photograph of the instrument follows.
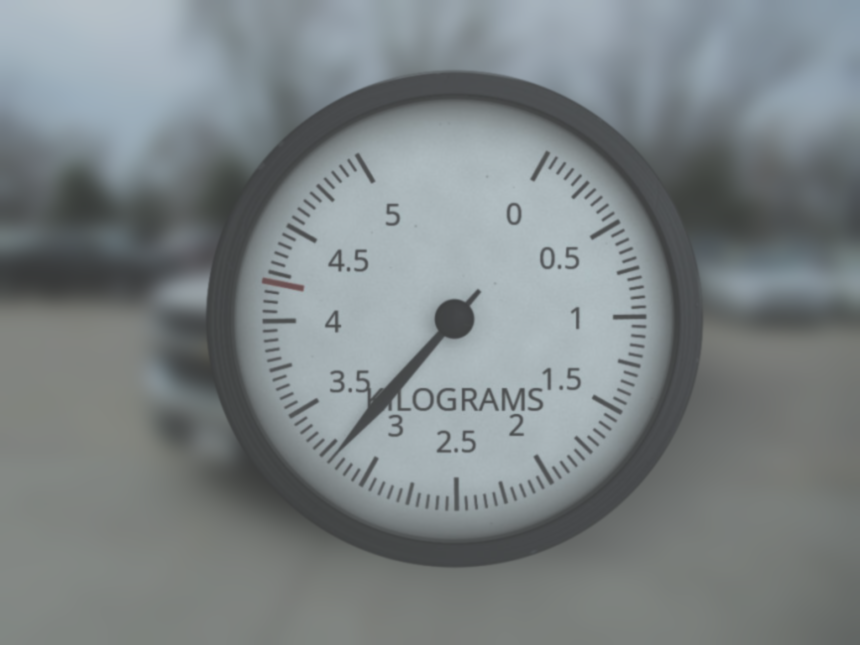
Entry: 3.2 kg
